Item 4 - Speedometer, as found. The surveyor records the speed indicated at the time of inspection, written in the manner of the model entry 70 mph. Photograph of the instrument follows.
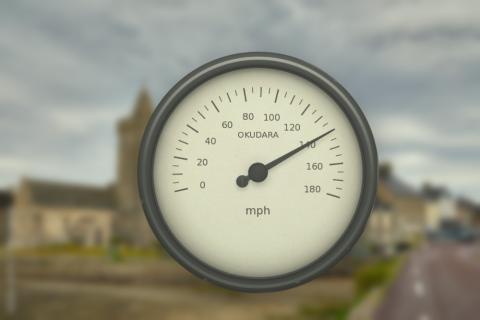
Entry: 140 mph
